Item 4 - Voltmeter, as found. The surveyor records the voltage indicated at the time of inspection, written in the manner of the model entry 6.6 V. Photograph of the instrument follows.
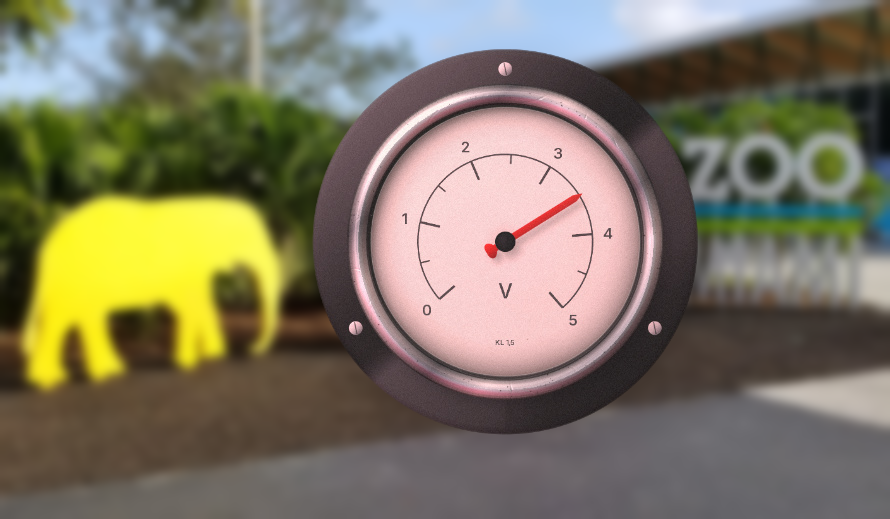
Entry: 3.5 V
